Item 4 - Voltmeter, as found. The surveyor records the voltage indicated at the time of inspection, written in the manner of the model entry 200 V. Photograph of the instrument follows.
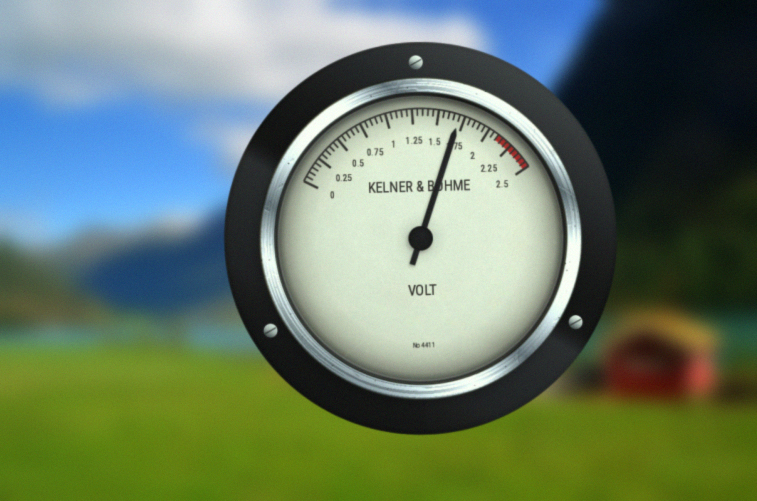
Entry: 1.7 V
